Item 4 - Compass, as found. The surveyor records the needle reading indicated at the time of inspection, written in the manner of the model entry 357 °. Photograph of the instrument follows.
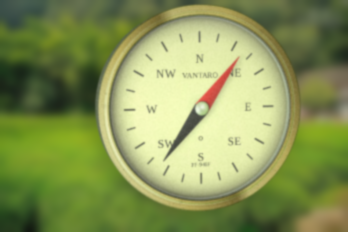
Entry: 37.5 °
